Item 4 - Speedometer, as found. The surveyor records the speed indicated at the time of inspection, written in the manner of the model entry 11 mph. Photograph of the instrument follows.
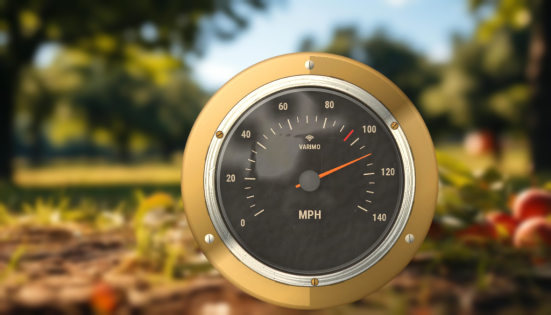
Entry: 110 mph
